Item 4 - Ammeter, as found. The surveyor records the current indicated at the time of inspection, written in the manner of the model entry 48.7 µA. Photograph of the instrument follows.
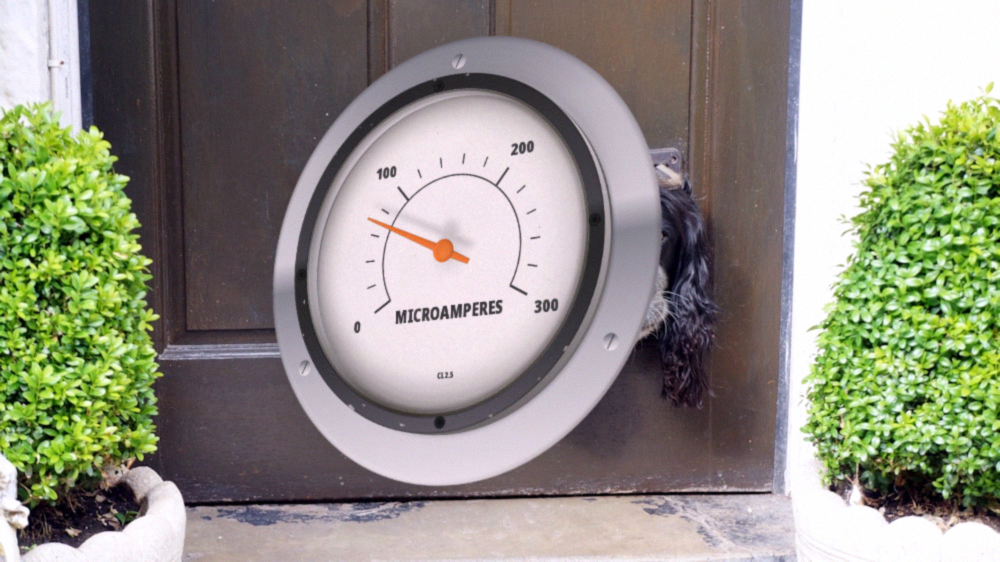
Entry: 70 µA
